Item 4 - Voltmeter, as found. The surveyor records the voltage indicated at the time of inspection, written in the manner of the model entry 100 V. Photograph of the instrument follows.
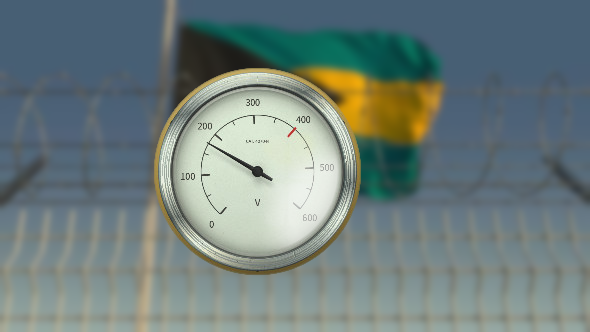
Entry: 175 V
